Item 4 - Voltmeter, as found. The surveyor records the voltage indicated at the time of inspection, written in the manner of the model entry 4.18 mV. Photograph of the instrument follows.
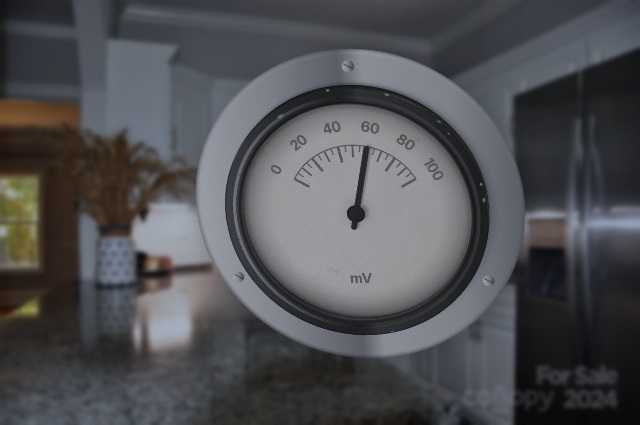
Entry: 60 mV
